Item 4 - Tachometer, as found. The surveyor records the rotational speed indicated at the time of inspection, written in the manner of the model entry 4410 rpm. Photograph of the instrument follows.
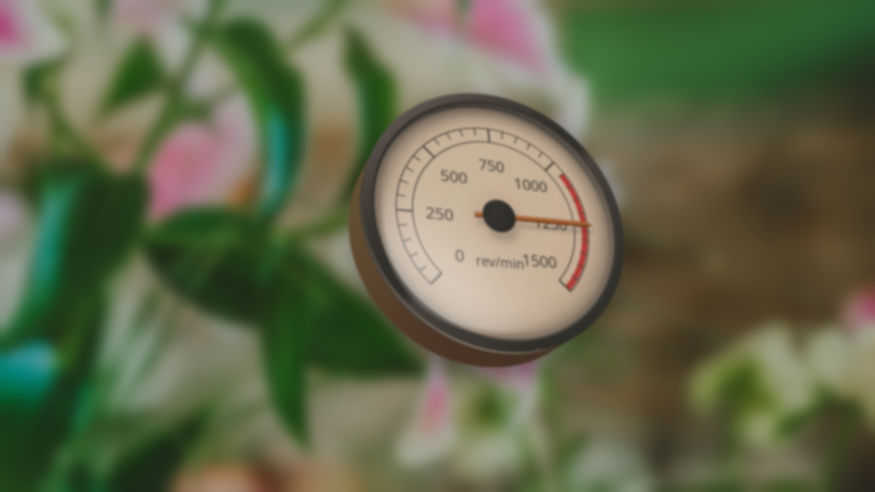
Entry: 1250 rpm
